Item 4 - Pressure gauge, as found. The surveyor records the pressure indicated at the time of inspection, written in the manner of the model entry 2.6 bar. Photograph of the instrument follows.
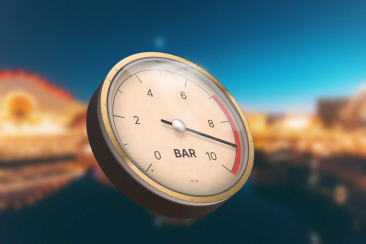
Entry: 9 bar
